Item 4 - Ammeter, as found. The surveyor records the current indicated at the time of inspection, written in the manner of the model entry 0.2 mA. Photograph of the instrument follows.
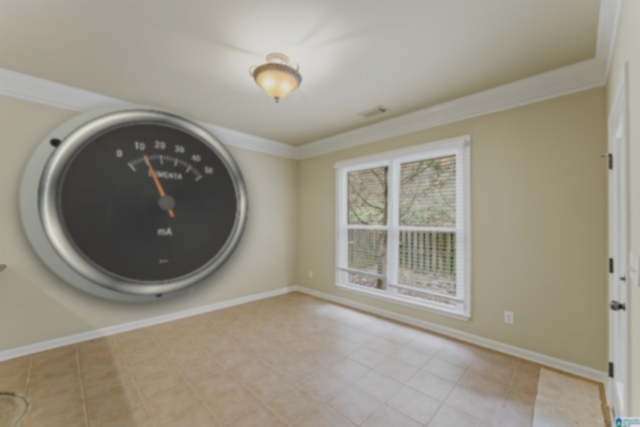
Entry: 10 mA
